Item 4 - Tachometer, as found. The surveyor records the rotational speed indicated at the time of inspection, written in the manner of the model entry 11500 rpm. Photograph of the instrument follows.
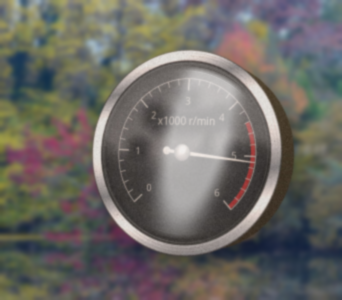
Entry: 5100 rpm
